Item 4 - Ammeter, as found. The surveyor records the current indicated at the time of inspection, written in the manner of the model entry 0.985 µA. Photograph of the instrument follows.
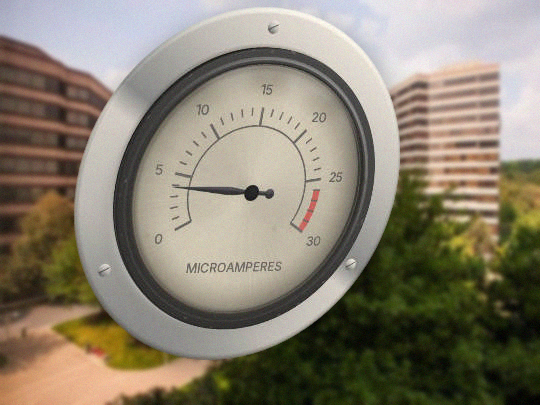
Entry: 4 µA
